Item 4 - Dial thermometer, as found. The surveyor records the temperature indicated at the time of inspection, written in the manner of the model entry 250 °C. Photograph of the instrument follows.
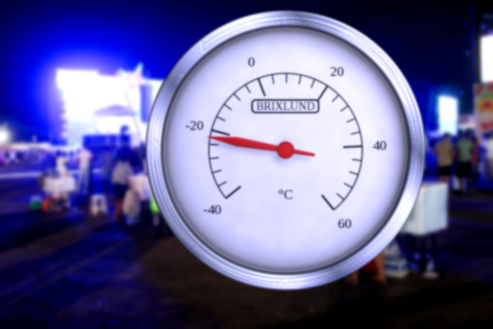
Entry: -22 °C
